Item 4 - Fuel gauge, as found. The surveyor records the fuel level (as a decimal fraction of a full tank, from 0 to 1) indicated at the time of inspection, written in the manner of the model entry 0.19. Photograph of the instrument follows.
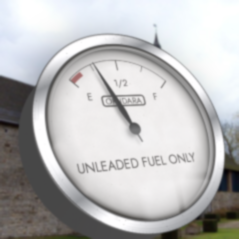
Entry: 0.25
